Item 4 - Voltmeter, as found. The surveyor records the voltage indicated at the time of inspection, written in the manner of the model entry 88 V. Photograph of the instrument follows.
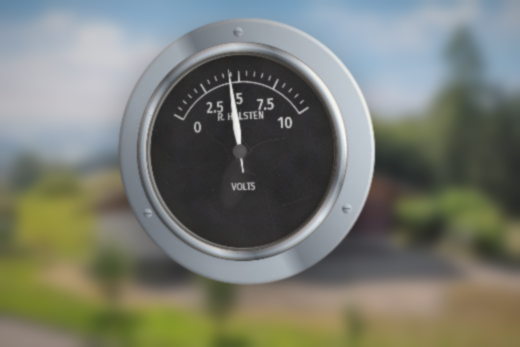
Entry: 4.5 V
